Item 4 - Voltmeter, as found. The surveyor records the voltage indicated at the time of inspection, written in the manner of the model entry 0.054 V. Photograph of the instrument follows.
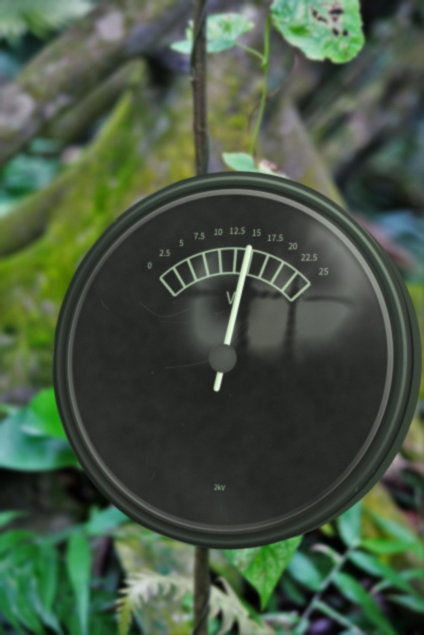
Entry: 15 V
